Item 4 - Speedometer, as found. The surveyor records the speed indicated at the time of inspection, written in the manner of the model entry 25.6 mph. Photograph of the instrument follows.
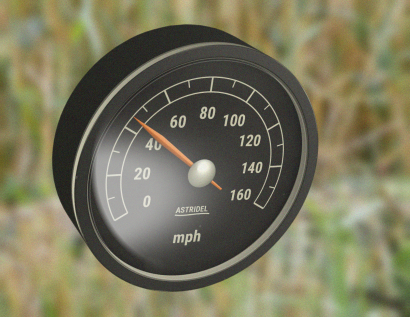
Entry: 45 mph
